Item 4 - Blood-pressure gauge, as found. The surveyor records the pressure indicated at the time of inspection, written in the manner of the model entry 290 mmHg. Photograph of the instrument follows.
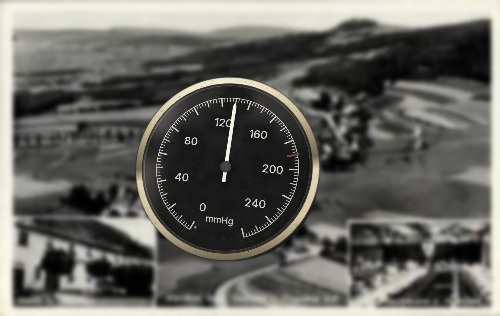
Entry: 130 mmHg
